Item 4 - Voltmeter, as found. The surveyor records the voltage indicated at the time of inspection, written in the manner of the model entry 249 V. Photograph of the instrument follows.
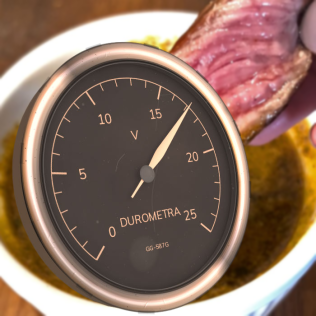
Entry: 17 V
